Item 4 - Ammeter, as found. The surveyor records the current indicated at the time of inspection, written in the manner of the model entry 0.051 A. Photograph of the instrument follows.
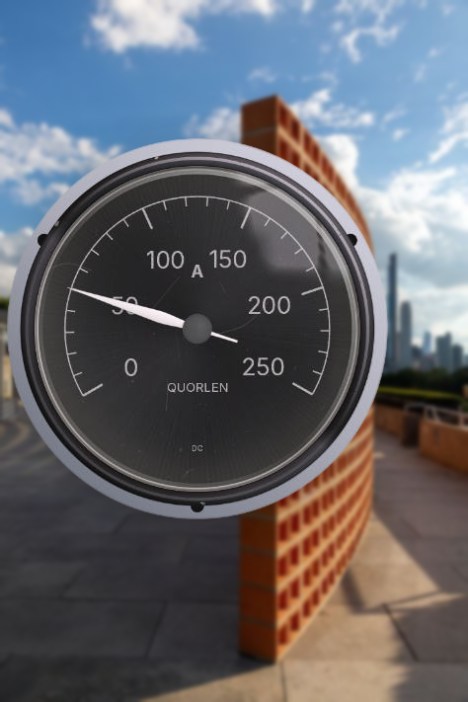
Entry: 50 A
